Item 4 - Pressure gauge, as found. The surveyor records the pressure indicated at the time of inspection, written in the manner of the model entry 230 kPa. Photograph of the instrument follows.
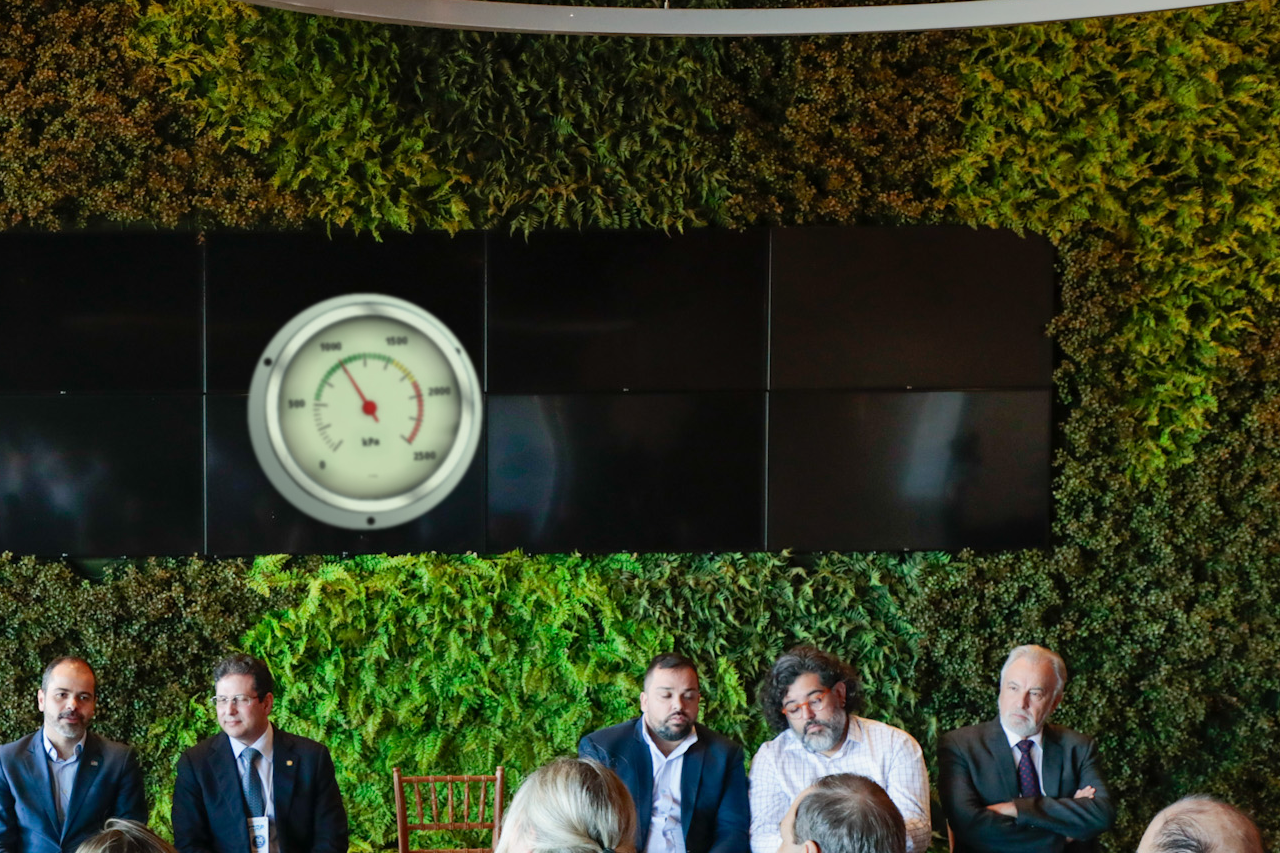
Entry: 1000 kPa
